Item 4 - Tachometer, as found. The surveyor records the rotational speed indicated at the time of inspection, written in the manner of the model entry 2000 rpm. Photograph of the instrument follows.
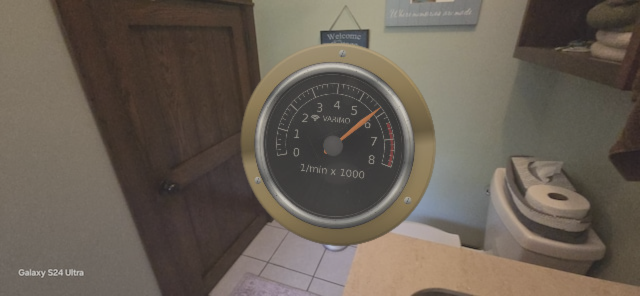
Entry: 5800 rpm
